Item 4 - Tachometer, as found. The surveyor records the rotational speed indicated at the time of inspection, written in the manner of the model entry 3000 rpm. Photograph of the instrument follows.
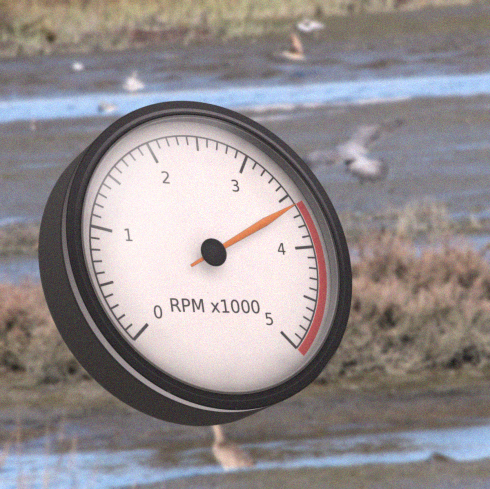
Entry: 3600 rpm
